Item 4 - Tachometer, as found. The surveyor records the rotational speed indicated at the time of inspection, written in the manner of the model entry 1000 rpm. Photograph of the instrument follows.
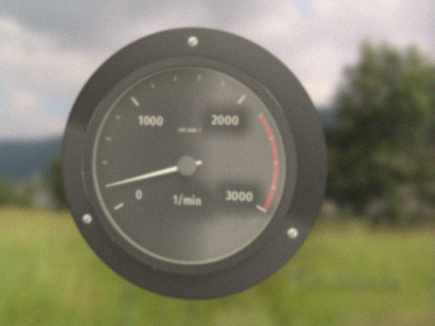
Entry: 200 rpm
